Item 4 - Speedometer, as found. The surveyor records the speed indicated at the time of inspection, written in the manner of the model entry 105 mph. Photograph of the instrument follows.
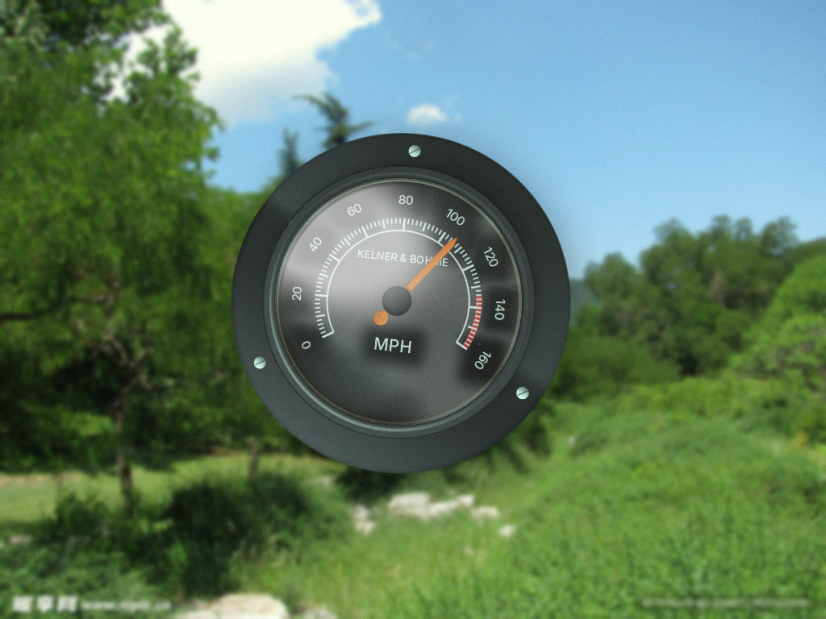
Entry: 106 mph
